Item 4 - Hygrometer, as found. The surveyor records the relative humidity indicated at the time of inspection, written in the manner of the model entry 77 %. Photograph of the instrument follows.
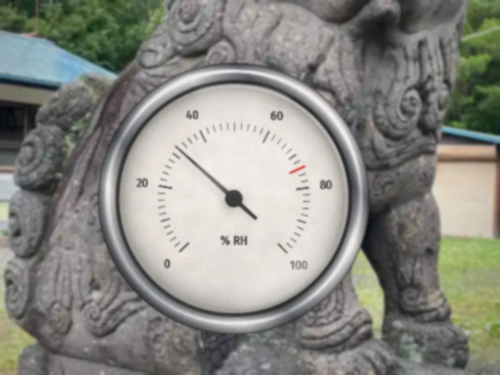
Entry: 32 %
